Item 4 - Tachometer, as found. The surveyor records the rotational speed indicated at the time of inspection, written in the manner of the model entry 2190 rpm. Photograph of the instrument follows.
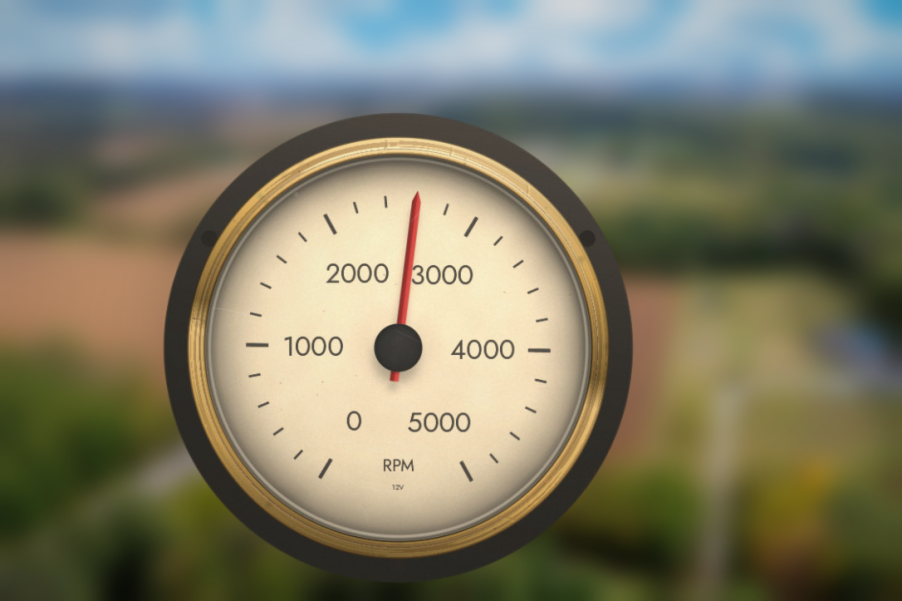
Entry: 2600 rpm
